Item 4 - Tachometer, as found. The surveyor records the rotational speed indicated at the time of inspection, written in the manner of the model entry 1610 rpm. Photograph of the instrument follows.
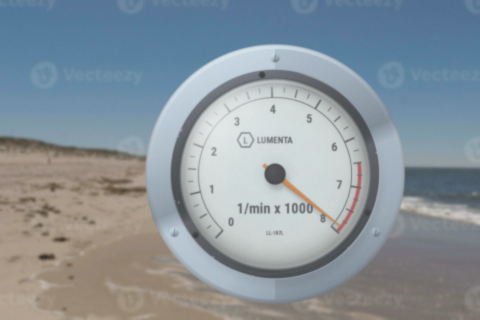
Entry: 7875 rpm
